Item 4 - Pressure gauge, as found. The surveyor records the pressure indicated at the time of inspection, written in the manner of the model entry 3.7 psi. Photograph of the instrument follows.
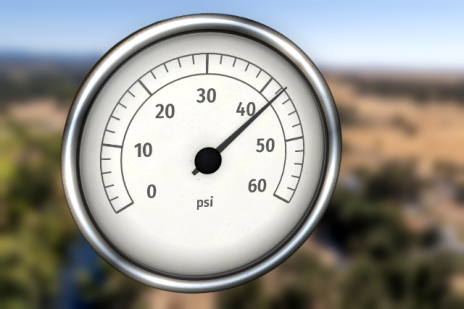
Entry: 42 psi
